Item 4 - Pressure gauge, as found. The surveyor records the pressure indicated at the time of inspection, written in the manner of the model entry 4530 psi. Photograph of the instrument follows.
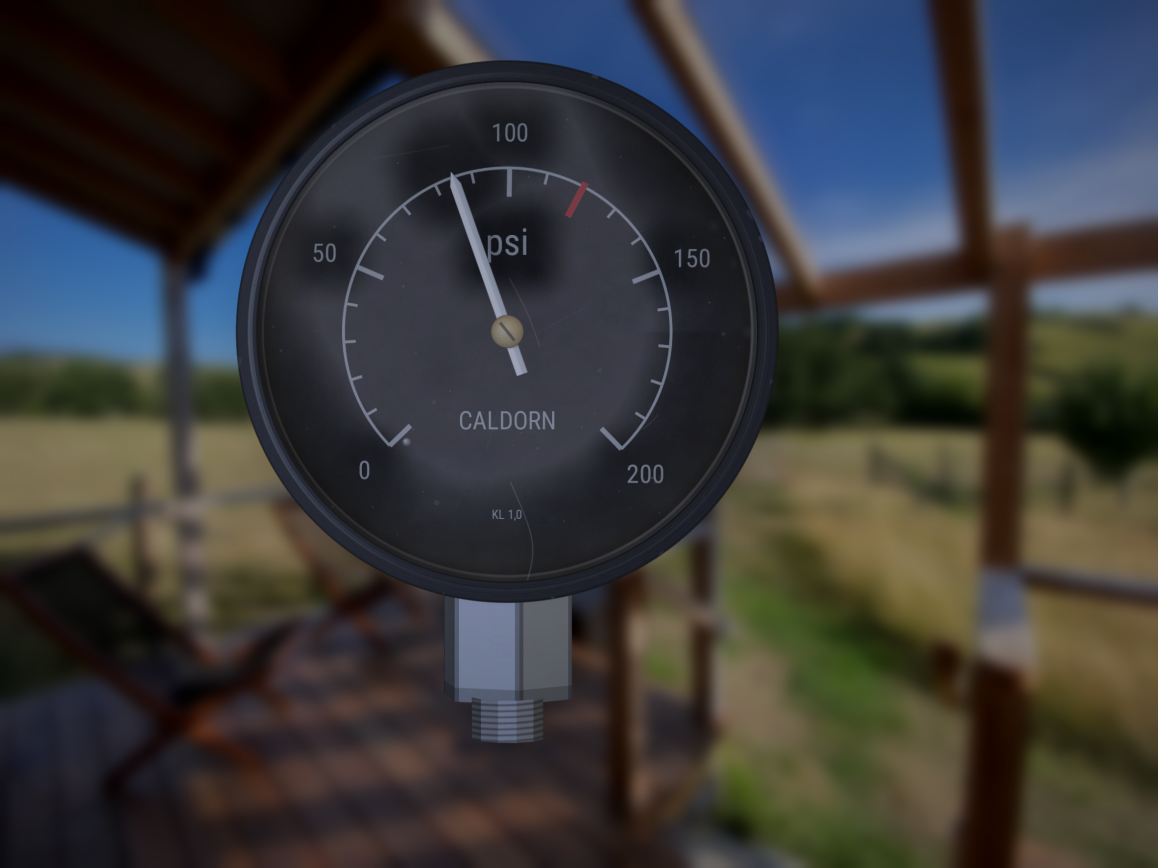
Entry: 85 psi
